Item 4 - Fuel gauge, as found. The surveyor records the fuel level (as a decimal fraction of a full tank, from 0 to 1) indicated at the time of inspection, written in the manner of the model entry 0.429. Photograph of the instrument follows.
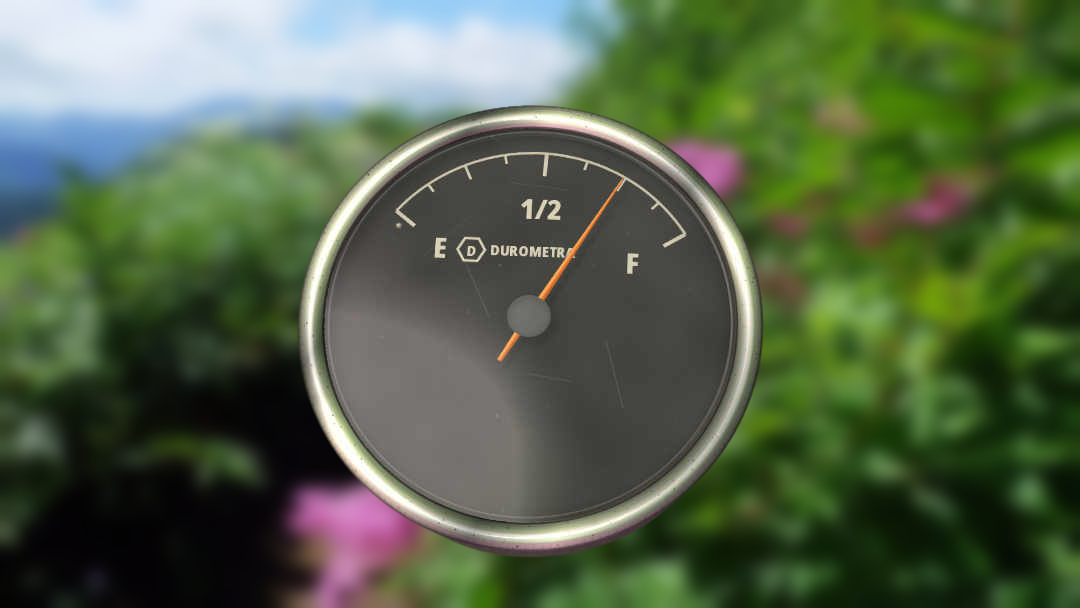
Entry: 0.75
